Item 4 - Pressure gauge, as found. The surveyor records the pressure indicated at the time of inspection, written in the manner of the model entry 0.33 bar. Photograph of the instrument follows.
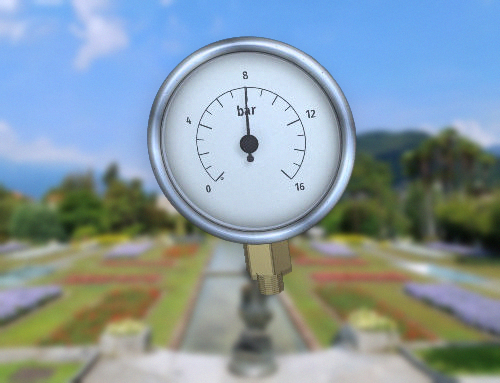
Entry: 8 bar
